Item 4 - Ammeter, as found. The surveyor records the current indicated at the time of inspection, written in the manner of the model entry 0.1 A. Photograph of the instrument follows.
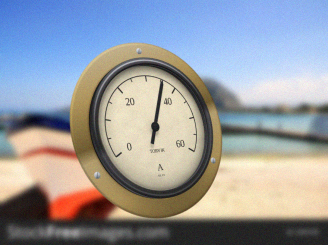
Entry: 35 A
